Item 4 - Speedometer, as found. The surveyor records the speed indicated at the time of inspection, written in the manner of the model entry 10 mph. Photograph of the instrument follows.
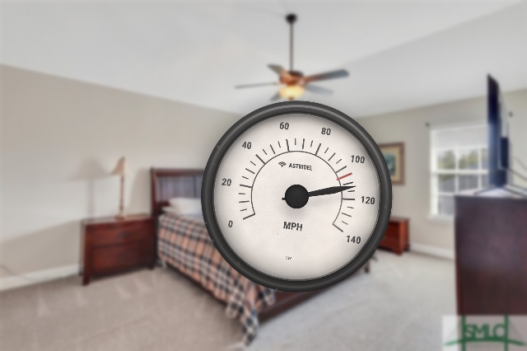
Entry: 112.5 mph
